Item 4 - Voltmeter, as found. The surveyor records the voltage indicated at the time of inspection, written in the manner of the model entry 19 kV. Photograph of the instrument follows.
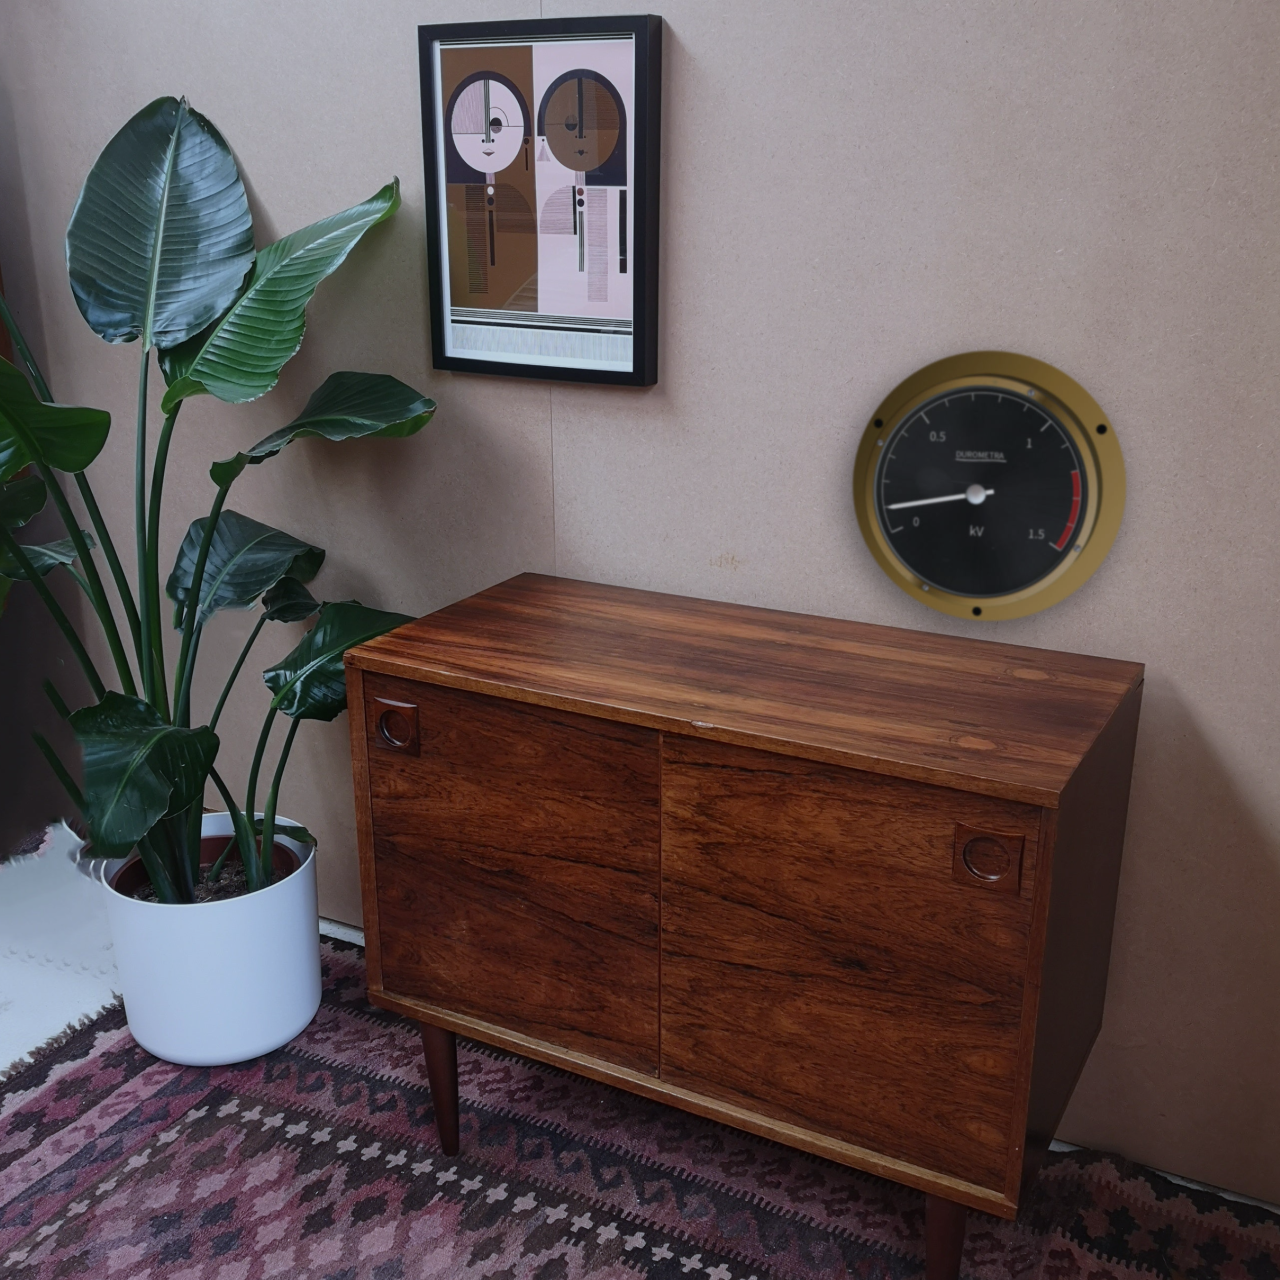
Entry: 0.1 kV
